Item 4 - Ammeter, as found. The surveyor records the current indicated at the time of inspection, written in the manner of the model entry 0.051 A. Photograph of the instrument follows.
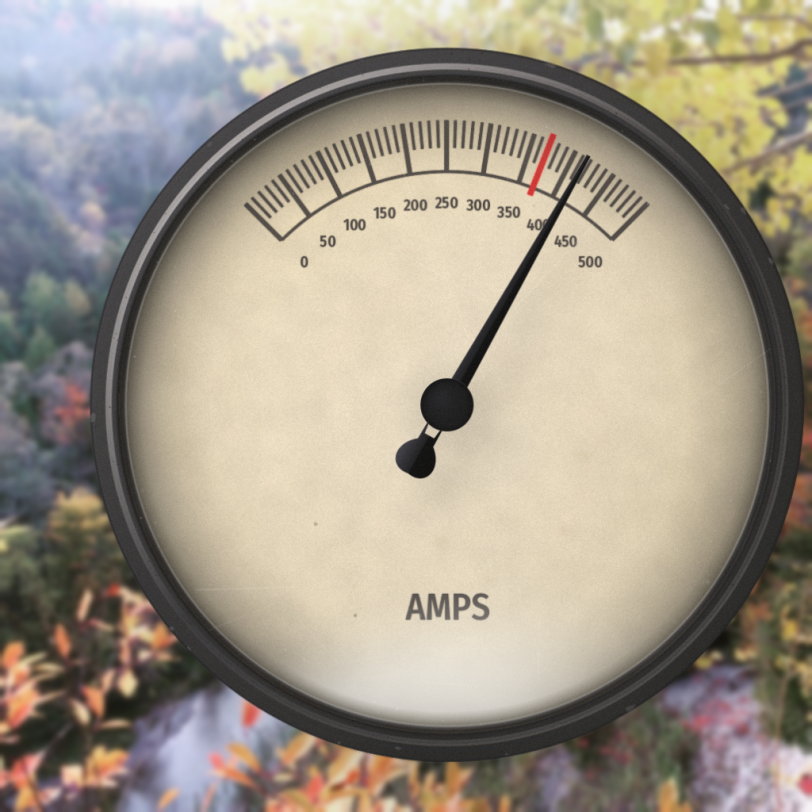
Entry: 415 A
